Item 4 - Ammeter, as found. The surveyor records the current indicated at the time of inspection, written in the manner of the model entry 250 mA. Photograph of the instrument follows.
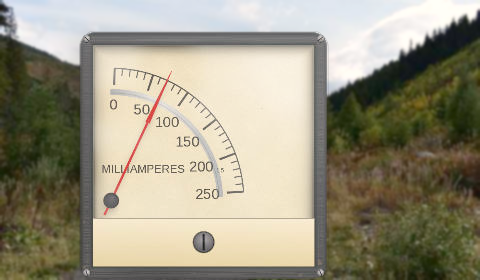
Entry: 70 mA
